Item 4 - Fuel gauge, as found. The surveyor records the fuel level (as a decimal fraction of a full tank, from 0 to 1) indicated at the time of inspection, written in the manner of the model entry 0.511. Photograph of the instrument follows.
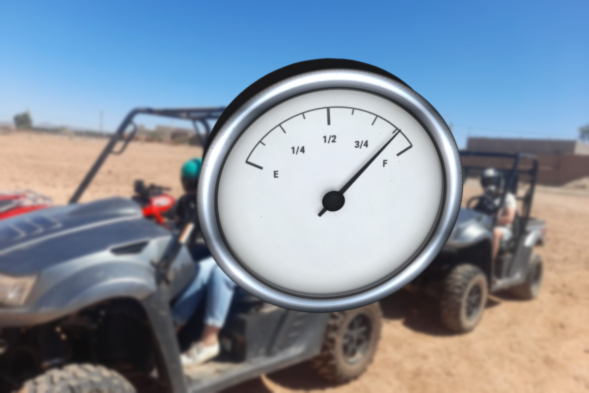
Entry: 0.875
